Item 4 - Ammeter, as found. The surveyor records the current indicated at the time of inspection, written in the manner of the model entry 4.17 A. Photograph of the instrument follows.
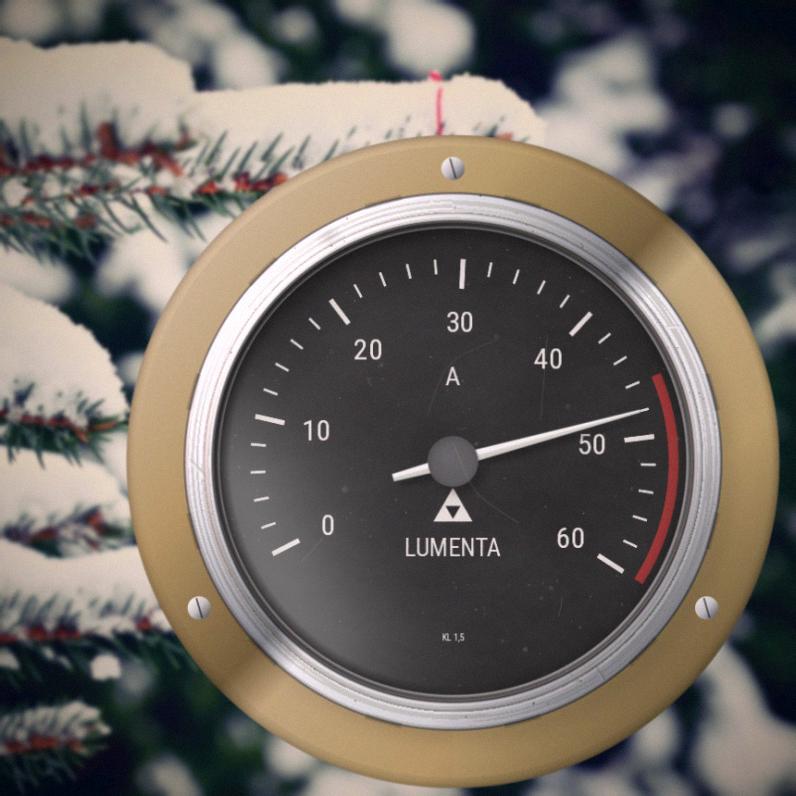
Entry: 48 A
